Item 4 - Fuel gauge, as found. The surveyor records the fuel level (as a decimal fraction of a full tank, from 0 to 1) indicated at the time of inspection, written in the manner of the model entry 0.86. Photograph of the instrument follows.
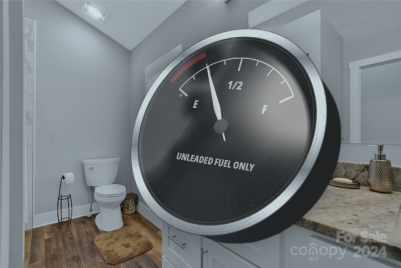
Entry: 0.25
